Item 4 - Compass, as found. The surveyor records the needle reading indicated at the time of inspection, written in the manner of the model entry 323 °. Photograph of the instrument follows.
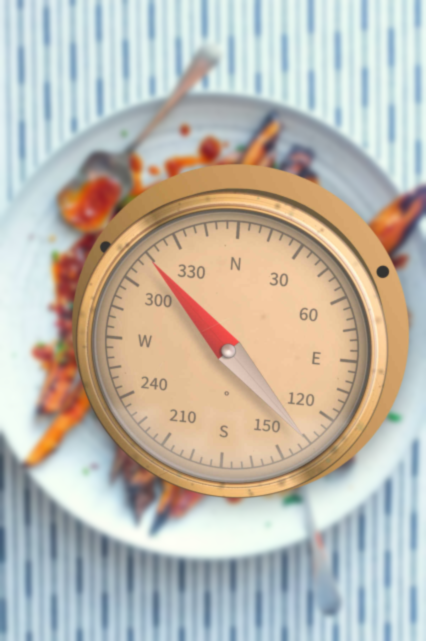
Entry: 315 °
